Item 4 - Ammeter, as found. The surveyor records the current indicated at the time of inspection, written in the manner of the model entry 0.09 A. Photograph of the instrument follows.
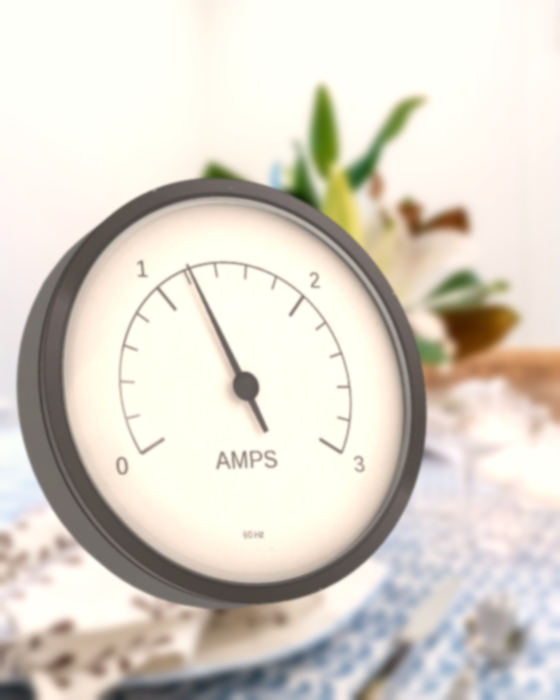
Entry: 1.2 A
